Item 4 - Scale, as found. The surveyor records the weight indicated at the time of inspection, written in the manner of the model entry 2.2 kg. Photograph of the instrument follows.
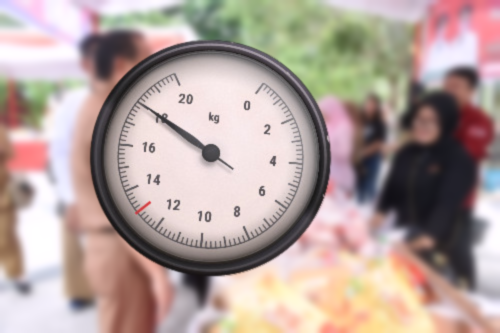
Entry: 18 kg
